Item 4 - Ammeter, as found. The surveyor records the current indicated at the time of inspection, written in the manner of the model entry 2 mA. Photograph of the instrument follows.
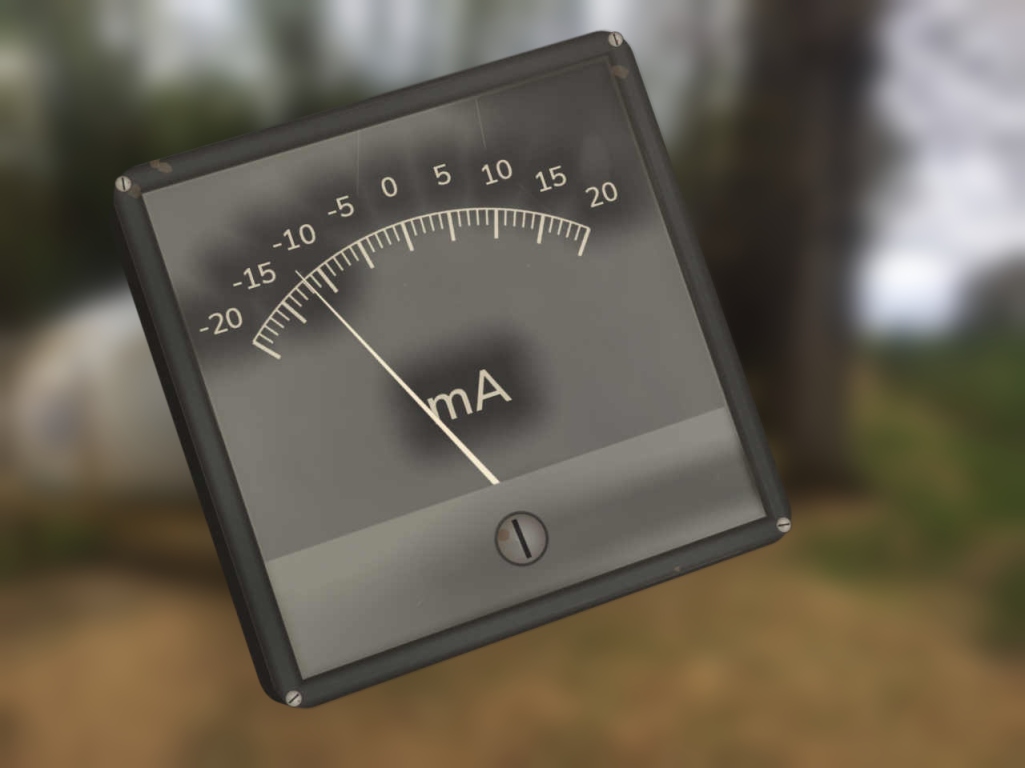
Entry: -12 mA
